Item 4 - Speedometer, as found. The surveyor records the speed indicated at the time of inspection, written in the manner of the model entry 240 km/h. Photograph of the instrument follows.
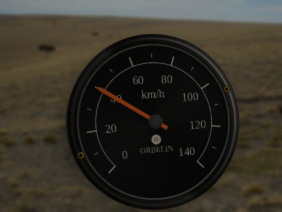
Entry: 40 km/h
